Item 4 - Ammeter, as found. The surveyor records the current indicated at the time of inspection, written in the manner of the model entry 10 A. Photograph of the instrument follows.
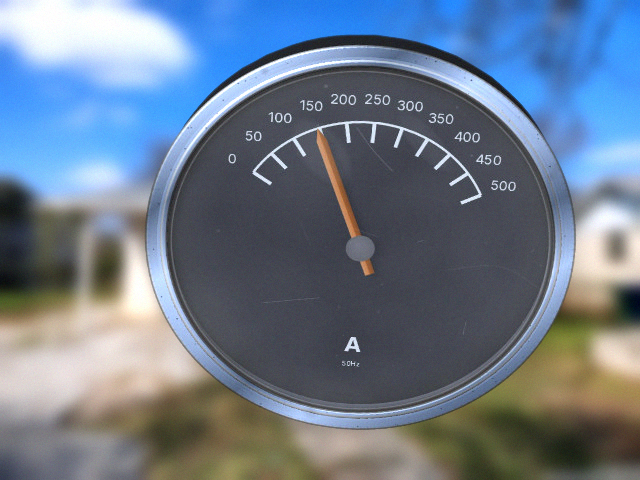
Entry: 150 A
